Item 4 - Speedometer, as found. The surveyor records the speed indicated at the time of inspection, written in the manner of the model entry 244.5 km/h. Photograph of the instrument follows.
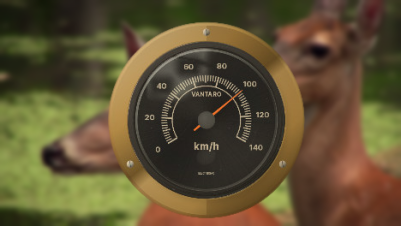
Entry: 100 km/h
